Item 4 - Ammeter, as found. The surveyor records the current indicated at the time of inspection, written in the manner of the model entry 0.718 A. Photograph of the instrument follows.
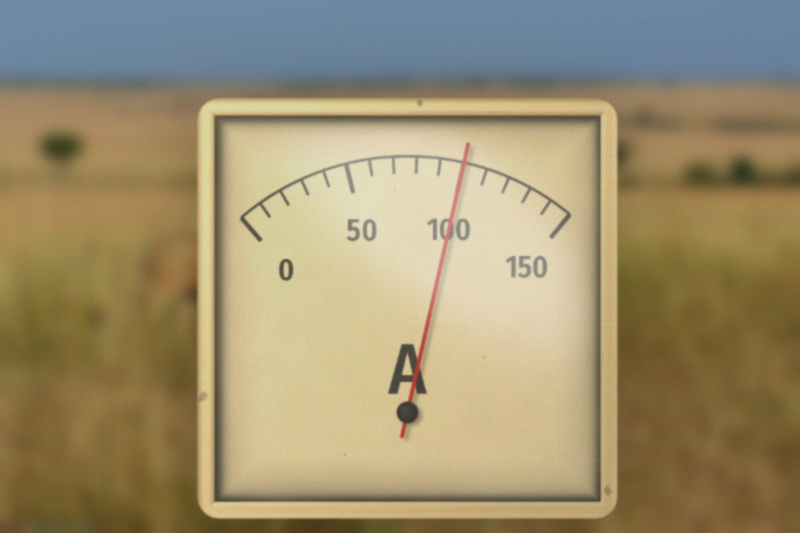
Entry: 100 A
